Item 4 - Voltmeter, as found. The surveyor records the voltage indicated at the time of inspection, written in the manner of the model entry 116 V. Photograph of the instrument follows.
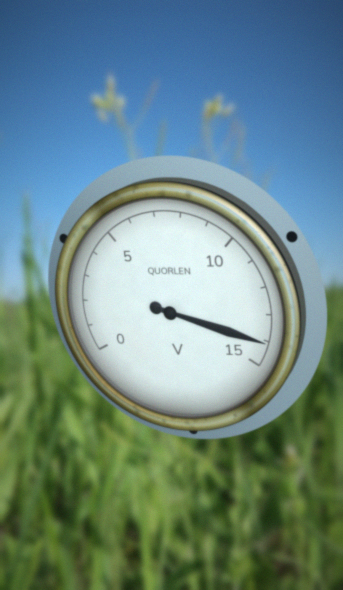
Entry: 14 V
